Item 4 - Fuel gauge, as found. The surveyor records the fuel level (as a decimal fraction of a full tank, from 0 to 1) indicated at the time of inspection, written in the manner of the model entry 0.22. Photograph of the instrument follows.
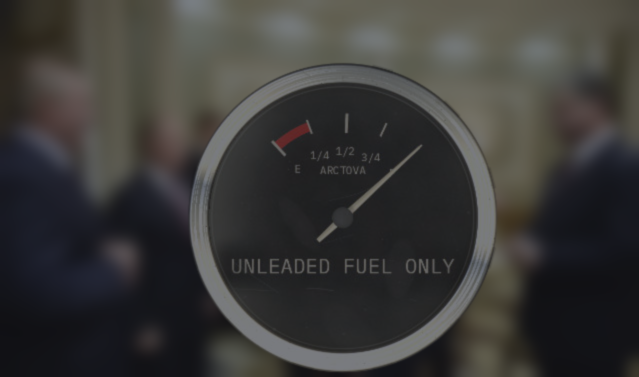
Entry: 1
